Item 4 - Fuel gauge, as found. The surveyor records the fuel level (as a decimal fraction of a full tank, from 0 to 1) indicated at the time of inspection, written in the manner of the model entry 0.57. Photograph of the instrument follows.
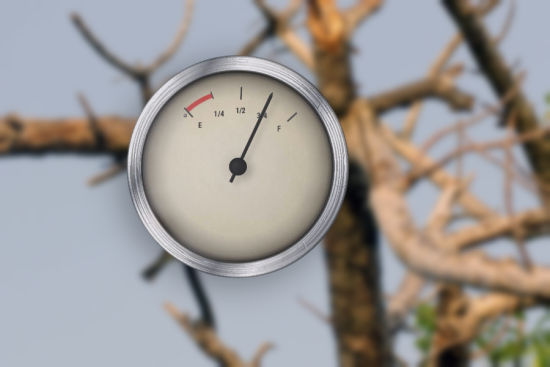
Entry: 0.75
